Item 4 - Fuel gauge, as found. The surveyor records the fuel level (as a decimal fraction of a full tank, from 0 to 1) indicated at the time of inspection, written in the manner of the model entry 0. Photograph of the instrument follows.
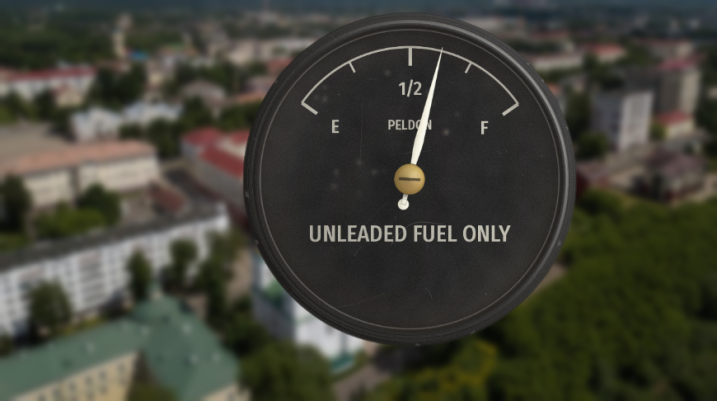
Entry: 0.625
